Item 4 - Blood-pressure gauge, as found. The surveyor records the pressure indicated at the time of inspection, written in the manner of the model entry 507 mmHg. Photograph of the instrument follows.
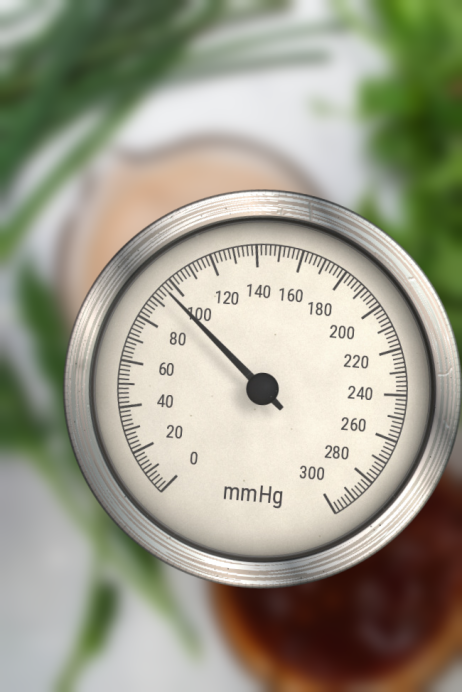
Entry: 96 mmHg
